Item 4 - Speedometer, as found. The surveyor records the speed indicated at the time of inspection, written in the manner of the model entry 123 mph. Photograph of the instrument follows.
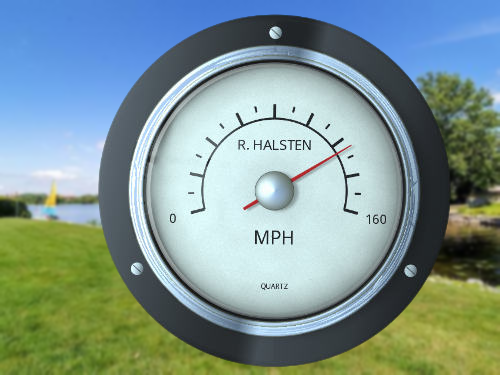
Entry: 125 mph
